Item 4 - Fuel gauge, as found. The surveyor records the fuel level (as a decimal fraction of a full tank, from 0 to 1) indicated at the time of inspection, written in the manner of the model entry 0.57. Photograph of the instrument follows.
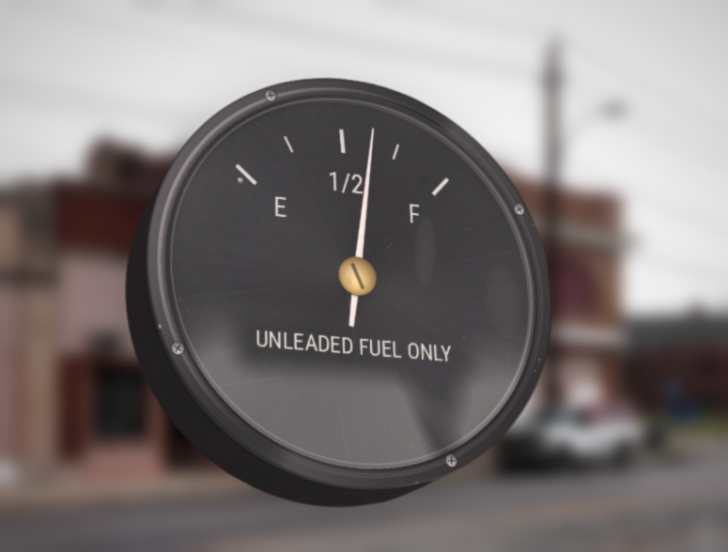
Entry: 0.625
